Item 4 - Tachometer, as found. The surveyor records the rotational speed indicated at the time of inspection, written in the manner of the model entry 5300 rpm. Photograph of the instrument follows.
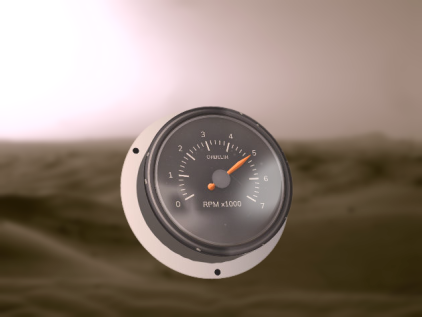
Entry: 5000 rpm
